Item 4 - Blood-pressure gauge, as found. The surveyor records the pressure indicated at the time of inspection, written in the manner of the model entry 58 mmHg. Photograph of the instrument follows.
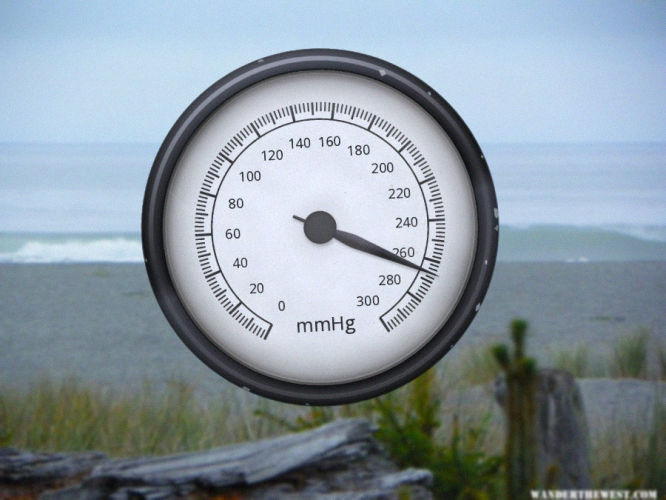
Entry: 266 mmHg
